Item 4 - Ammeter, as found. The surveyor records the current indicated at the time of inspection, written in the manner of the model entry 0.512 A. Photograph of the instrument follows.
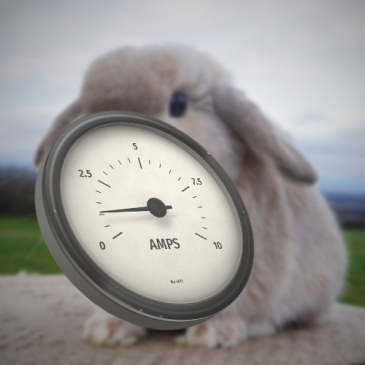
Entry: 1 A
